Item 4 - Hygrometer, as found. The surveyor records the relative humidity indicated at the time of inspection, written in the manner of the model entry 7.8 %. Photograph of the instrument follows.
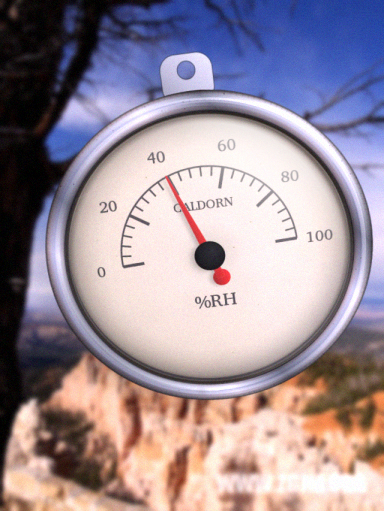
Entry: 40 %
